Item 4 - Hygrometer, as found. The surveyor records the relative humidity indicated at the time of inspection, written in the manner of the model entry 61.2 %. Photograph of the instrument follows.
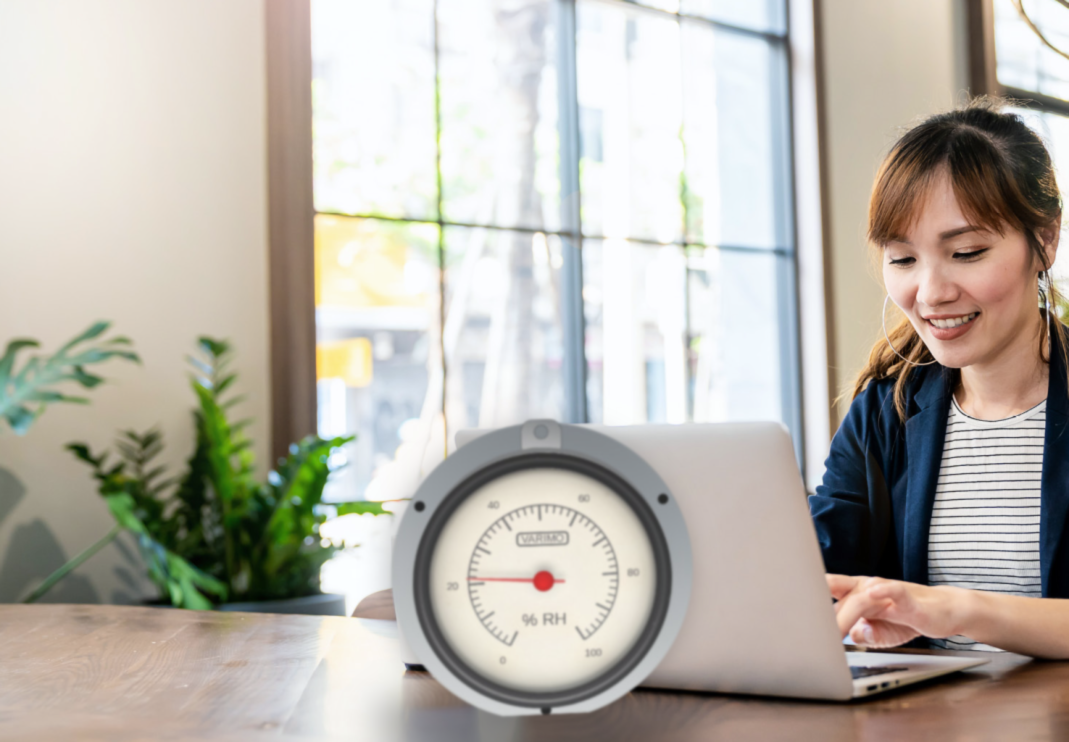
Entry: 22 %
